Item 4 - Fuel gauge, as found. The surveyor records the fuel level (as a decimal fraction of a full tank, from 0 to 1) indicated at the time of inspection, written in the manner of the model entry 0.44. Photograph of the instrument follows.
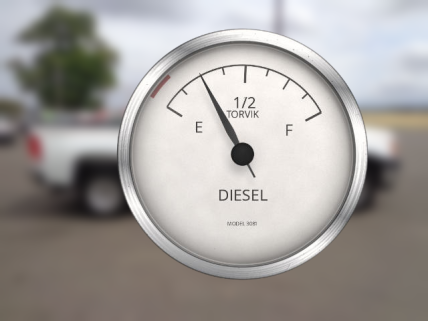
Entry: 0.25
